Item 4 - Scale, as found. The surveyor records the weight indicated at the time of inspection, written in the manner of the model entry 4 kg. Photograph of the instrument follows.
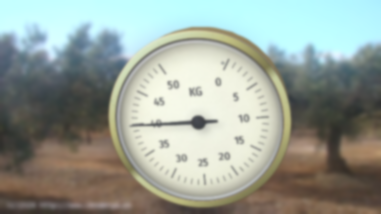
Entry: 40 kg
